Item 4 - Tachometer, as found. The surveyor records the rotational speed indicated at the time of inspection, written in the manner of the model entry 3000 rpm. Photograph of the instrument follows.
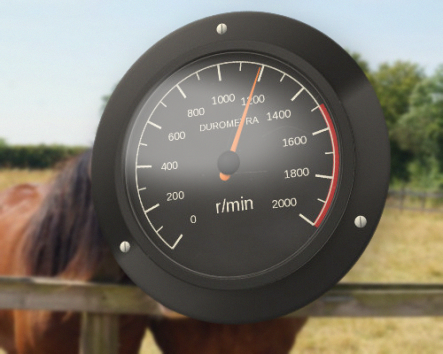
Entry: 1200 rpm
